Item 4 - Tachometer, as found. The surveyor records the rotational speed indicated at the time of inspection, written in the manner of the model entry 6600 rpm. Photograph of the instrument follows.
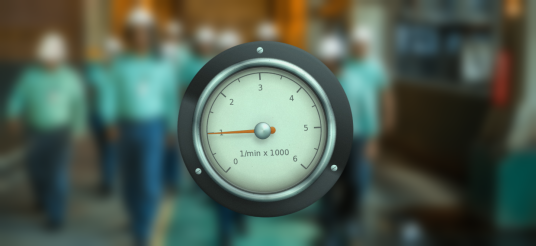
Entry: 1000 rpm
